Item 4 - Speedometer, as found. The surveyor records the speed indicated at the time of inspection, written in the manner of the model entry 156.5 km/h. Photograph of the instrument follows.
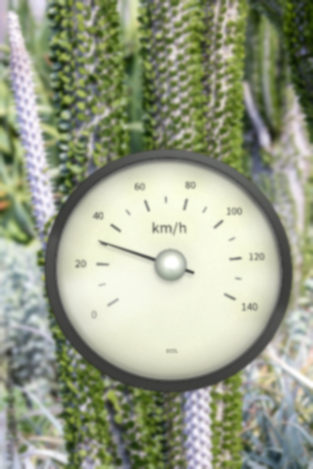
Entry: 30 km/h
